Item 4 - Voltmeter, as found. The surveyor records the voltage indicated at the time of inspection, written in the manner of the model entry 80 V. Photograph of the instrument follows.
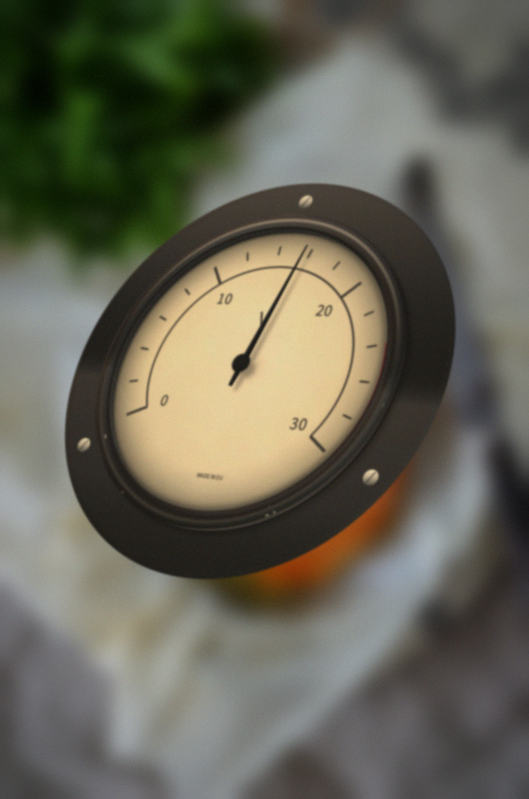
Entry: 16 V
